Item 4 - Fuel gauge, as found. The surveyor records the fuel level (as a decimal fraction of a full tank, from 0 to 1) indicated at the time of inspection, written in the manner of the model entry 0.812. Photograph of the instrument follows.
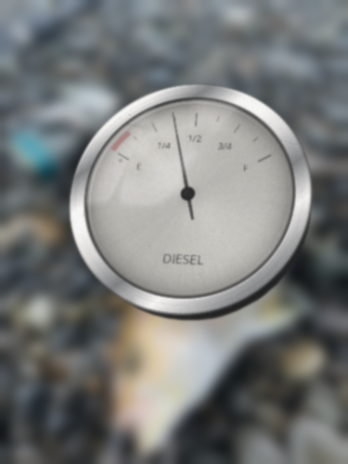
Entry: 0.375
